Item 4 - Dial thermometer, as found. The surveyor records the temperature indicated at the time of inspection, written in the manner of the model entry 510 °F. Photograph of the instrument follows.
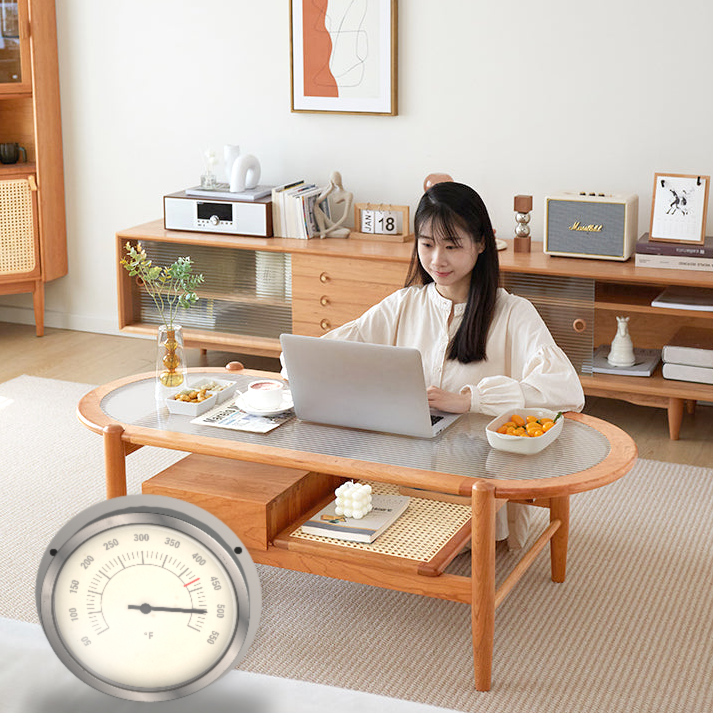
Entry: 500 °F
